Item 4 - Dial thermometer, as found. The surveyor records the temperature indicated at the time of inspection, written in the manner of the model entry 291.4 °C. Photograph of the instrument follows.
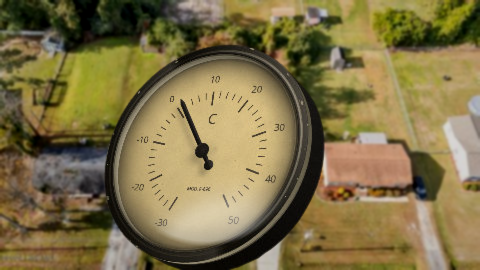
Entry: 2 °C
